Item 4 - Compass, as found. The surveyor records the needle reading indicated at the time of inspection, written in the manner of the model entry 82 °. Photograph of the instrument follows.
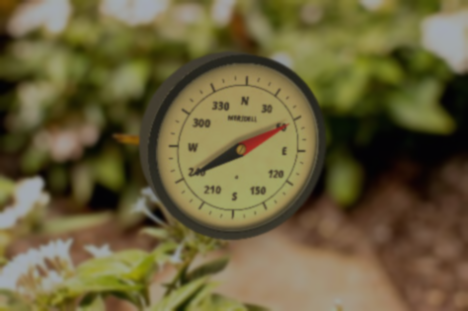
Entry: 60 °
